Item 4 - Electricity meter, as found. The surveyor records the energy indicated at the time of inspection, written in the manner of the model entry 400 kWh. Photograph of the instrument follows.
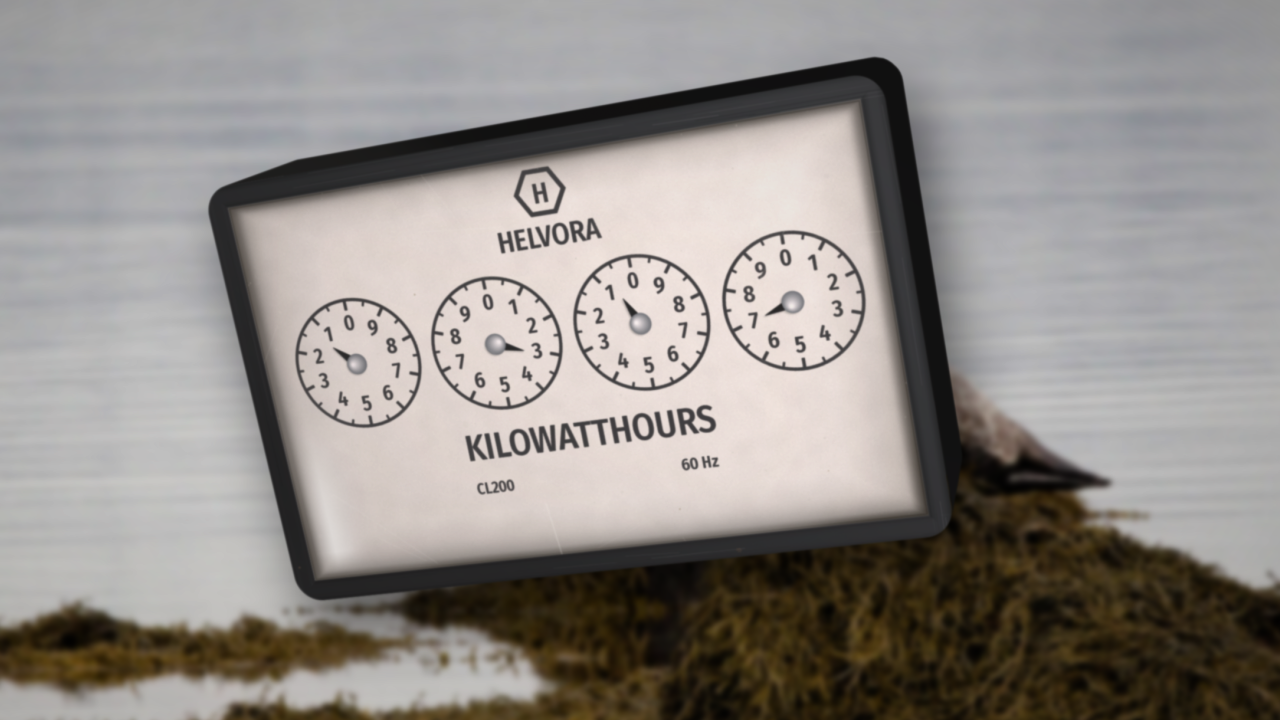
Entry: 1307 kWh
